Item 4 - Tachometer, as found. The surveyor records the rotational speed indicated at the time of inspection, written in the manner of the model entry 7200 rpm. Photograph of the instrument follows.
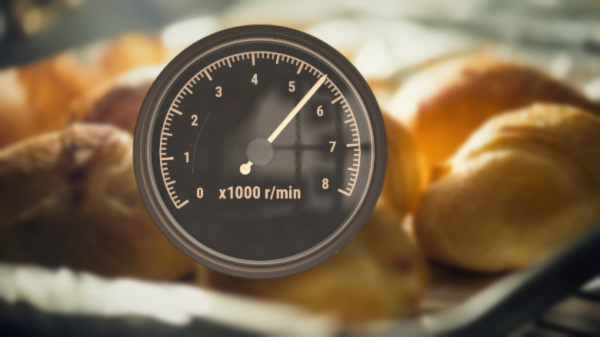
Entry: 5500 rpm
